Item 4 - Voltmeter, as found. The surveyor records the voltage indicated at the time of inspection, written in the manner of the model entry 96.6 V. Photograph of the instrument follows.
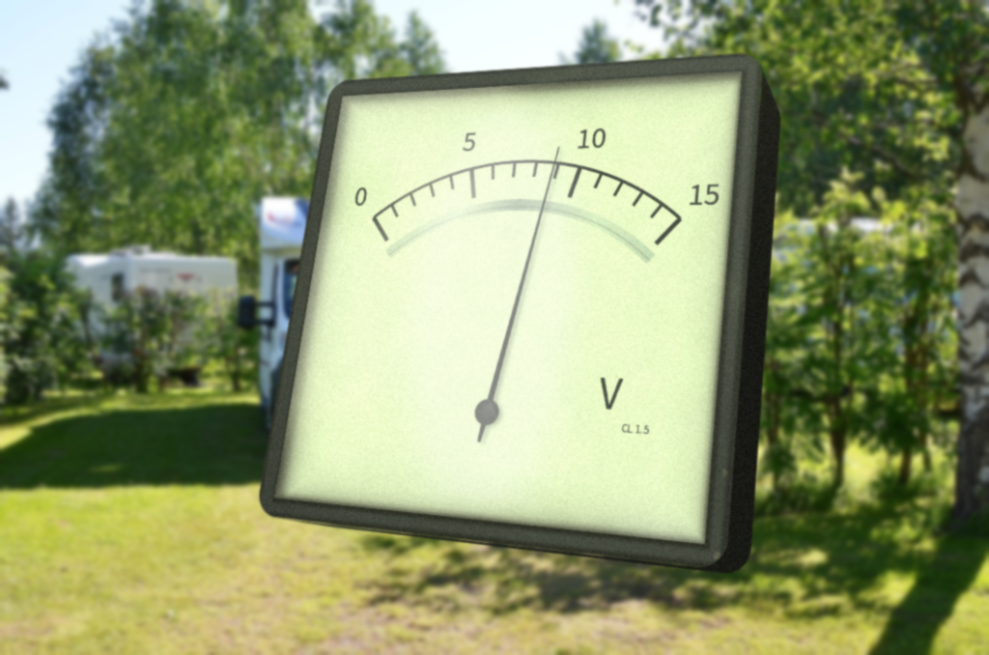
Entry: 9 V
